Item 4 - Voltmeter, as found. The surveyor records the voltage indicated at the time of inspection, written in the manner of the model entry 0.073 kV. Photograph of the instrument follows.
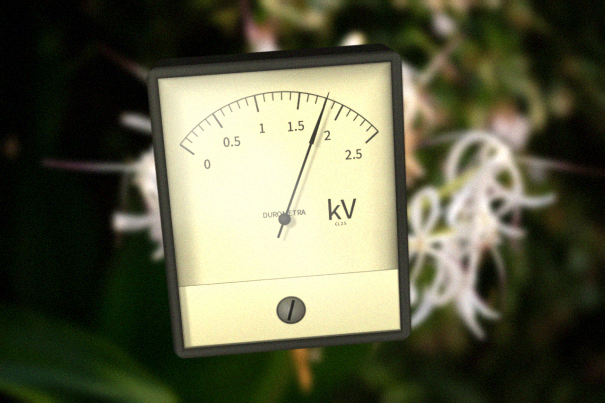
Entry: 1.8 kV
